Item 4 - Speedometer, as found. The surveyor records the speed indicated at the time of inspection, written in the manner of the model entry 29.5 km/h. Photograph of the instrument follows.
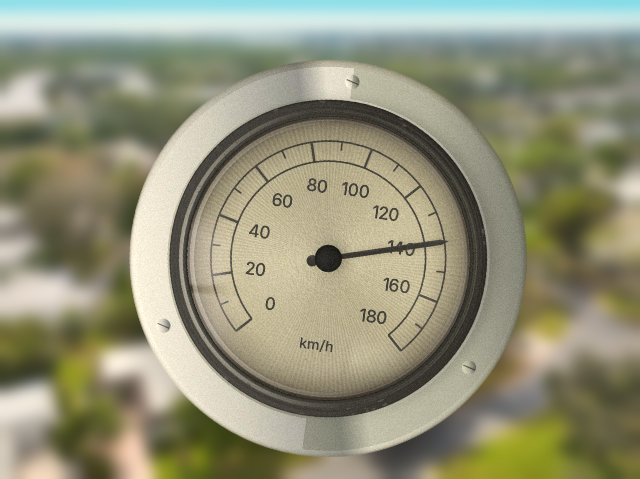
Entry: 140 km/h
